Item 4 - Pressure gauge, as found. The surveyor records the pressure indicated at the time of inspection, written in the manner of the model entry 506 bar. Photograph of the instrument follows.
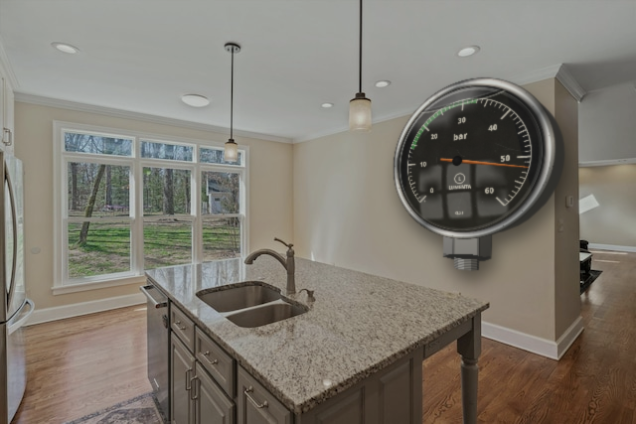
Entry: 52 bar
